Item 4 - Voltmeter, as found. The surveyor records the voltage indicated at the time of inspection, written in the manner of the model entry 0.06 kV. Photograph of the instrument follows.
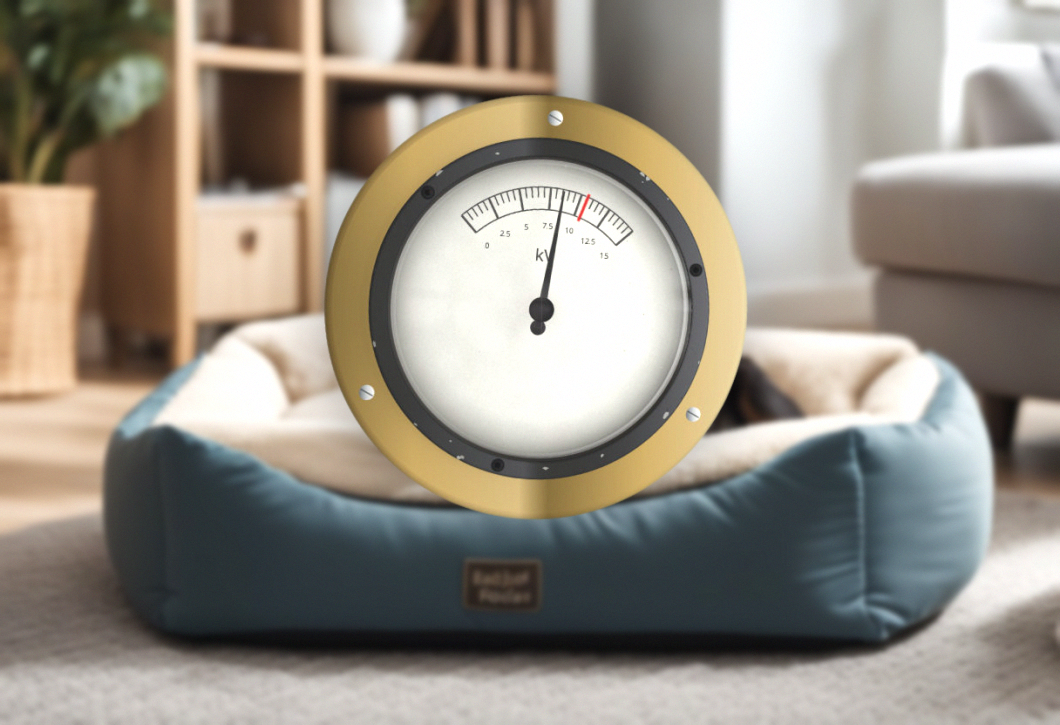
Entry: 8.5 kV
